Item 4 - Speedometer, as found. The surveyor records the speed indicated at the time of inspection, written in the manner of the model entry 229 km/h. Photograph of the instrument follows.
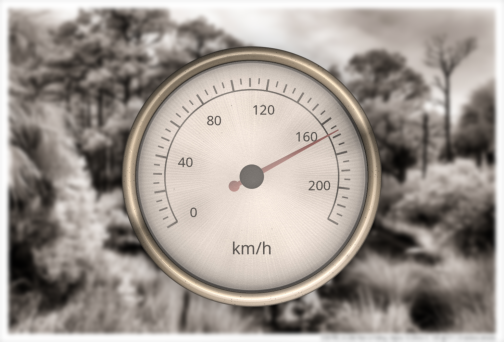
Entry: 167.5 km/h
